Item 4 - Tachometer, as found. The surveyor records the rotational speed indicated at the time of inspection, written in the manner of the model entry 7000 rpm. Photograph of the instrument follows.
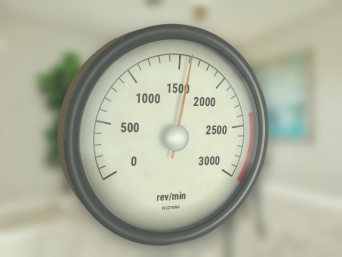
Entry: 1600 rpm
